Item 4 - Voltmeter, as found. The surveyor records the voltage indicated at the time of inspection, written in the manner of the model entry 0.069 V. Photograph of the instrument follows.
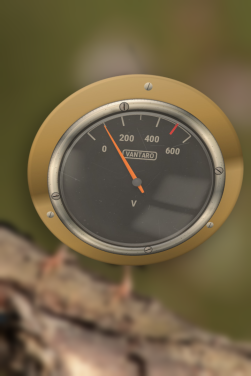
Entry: 100 V
